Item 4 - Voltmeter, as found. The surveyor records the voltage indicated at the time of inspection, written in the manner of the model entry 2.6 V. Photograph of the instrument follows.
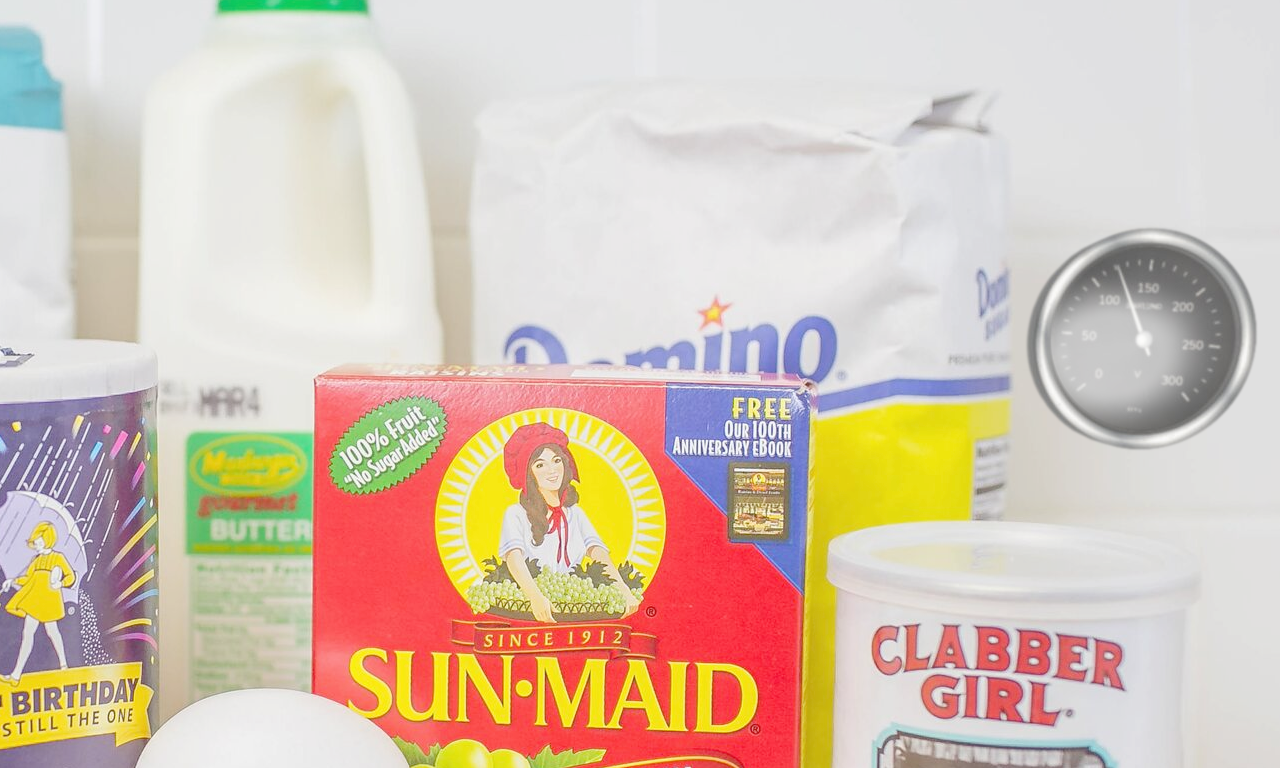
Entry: 120 V
